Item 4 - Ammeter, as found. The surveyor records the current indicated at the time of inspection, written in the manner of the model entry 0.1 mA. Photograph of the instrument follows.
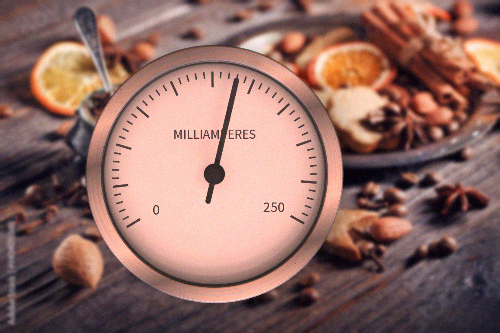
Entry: 140 mA
